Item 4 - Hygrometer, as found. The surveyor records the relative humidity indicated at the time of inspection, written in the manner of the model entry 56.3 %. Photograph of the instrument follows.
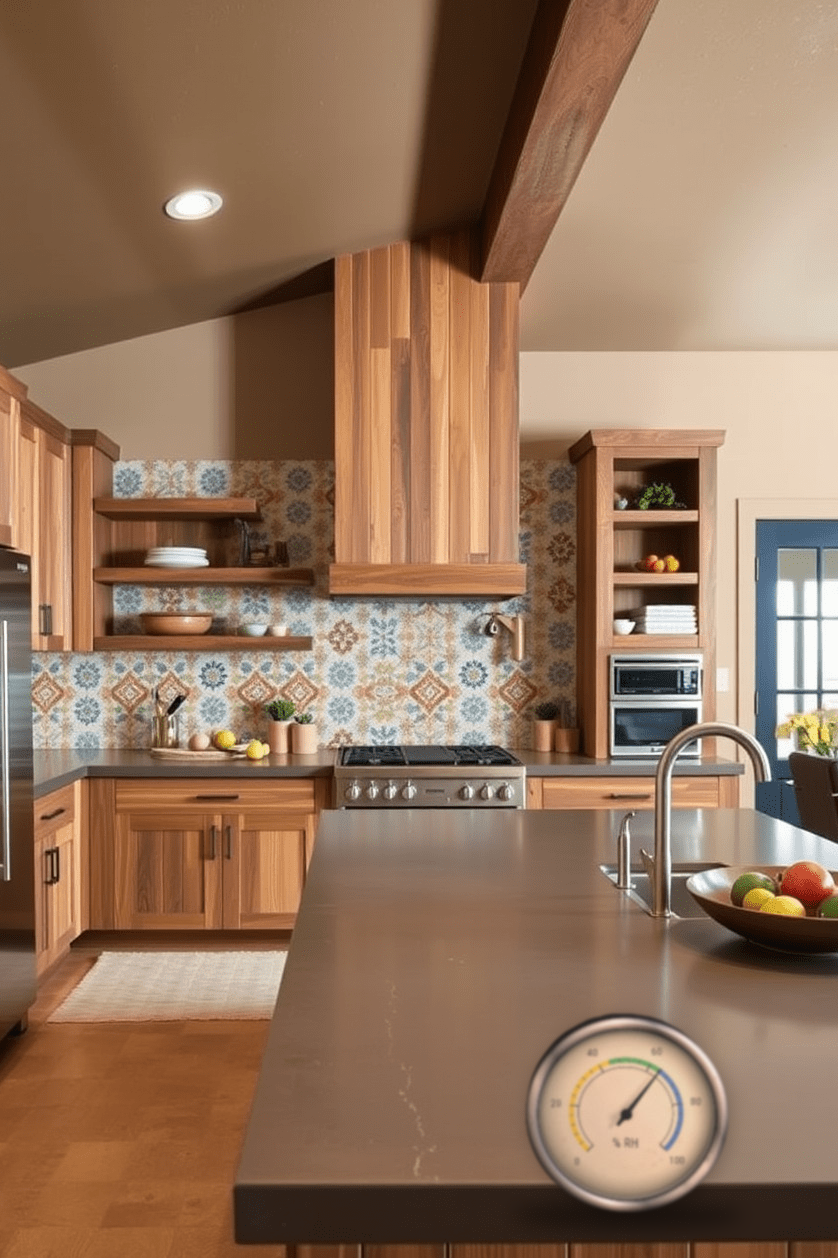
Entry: 64 %
